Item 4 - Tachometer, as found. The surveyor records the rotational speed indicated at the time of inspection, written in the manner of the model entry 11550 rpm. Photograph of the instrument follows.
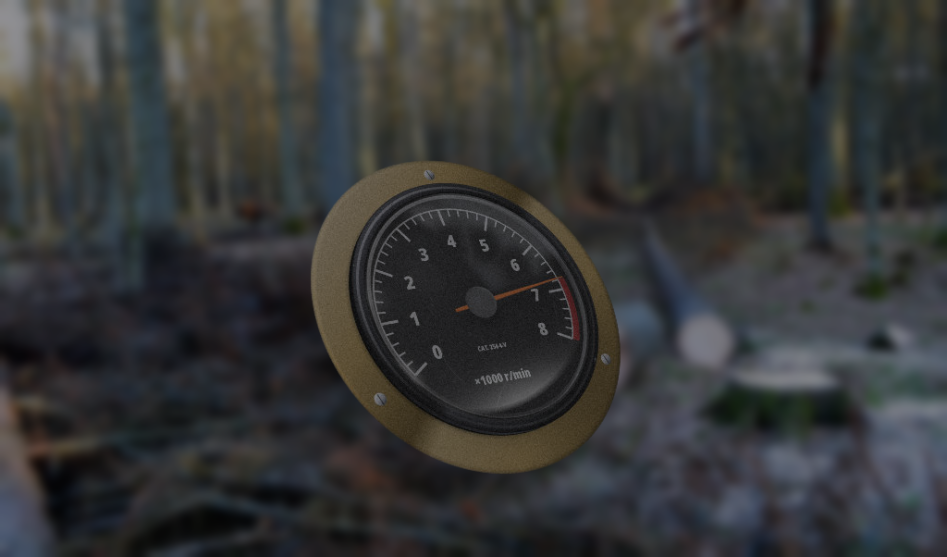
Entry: 6800 rpm
